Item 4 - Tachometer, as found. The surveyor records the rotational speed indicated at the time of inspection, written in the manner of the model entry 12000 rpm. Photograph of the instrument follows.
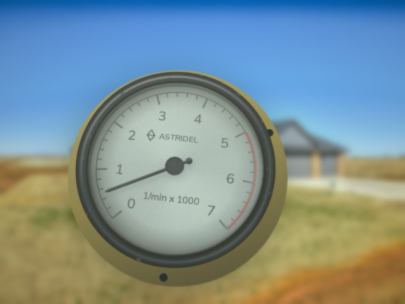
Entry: 500 rpm
